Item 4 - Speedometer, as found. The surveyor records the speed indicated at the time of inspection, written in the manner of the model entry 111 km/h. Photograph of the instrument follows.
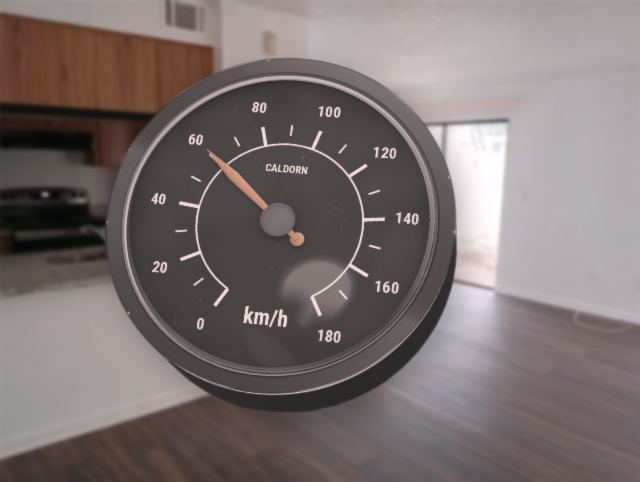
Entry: 60 km/h
